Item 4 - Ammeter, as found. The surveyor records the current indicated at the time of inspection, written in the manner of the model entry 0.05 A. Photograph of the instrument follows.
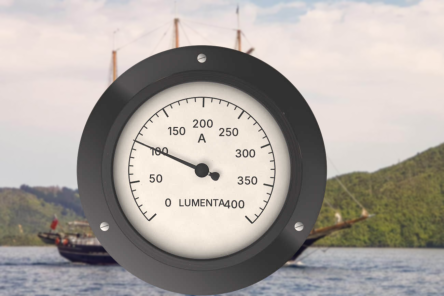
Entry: 100 A
